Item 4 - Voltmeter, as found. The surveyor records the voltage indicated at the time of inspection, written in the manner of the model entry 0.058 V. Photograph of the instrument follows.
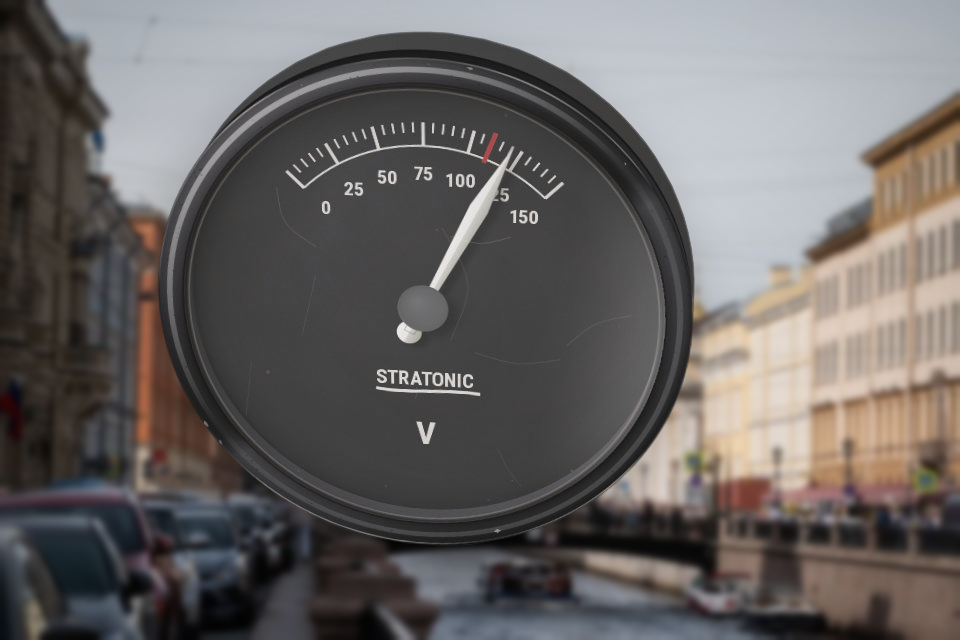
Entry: 120 V
